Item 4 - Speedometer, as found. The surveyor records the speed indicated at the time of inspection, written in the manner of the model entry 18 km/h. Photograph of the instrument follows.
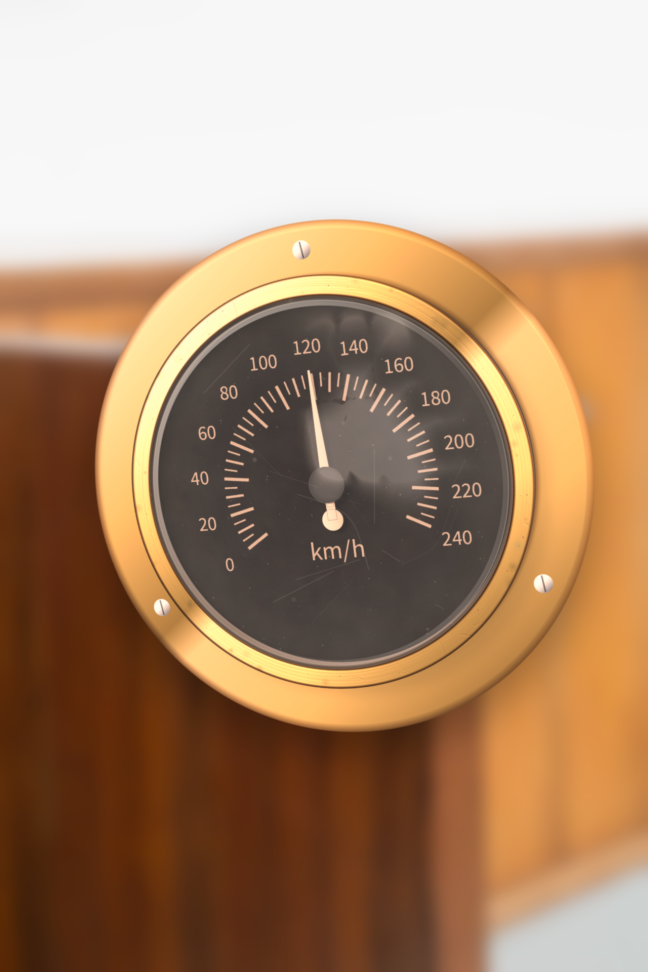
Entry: 120 km/h
